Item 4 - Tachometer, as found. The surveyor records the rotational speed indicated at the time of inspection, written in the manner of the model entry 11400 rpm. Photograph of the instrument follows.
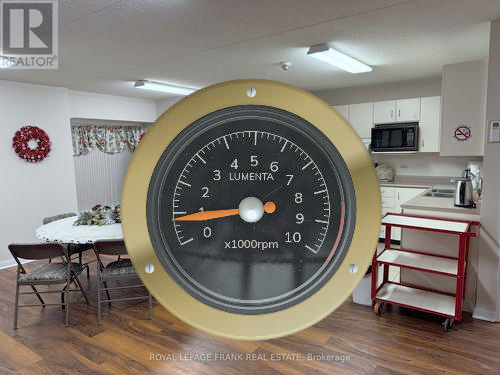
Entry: 800 rpm
